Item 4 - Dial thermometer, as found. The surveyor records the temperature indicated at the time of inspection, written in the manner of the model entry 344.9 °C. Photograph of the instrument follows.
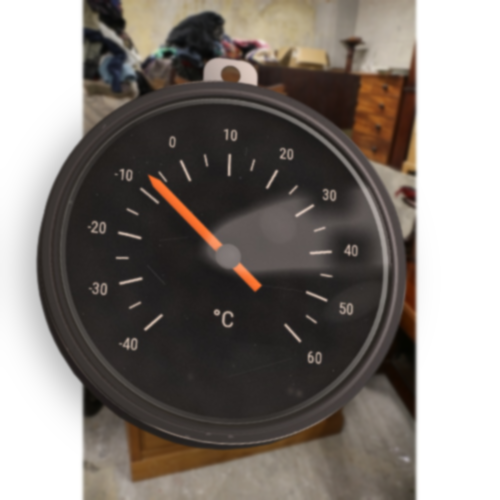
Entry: -7.5 °C
